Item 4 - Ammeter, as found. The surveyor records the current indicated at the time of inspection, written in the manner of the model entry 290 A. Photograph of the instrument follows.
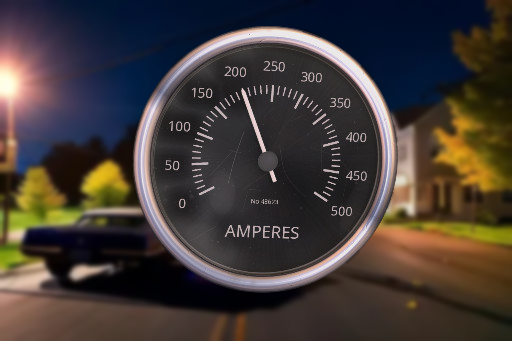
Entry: 200 A
